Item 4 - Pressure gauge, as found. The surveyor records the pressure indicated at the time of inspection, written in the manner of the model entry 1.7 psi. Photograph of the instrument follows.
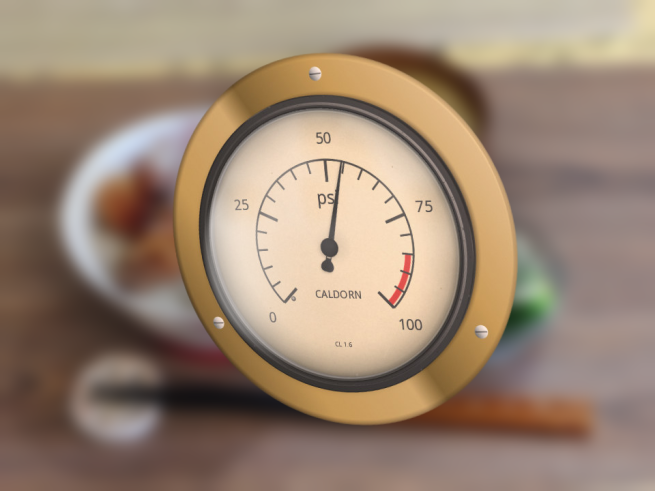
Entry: 55 psi
